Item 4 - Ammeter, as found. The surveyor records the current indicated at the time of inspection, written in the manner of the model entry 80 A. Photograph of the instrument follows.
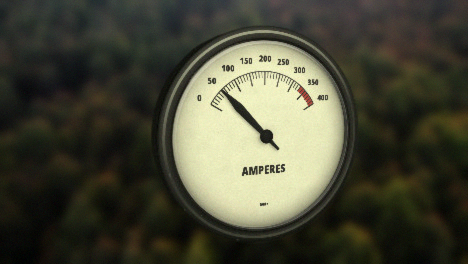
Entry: 50 A
